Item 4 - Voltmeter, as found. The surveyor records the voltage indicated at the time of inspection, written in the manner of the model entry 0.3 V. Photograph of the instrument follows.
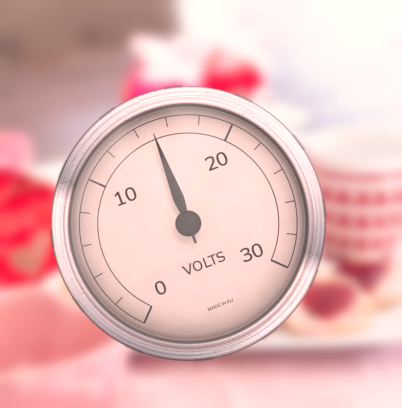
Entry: 15 V
